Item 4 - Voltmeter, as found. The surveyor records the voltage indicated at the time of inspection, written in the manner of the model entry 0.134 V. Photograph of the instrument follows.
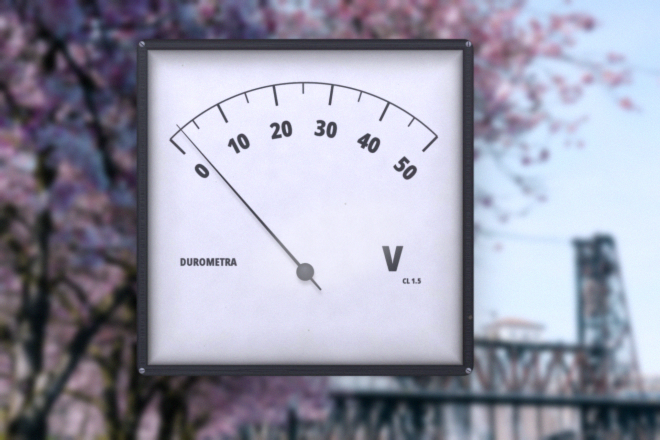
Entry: 2.5 V
